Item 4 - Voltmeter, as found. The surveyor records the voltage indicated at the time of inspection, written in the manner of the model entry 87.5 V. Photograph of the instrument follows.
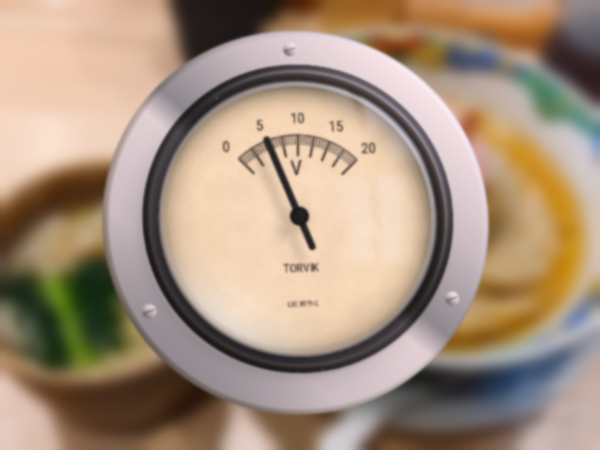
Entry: 5 V
